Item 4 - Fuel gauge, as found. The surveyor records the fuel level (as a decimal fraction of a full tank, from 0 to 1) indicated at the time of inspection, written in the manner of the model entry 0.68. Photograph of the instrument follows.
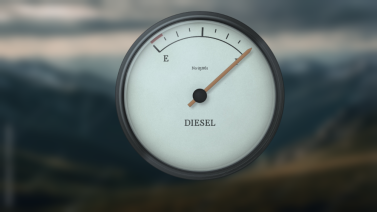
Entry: 1
